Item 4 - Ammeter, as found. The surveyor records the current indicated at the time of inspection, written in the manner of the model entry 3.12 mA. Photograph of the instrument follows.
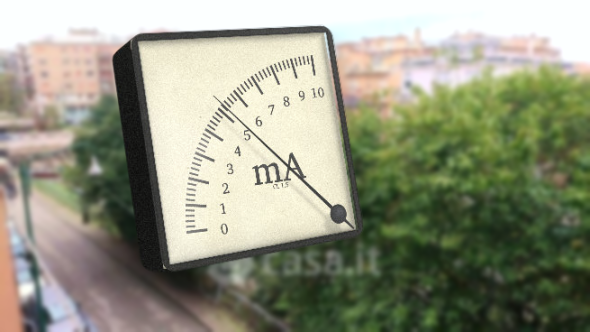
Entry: 5.2 mA
